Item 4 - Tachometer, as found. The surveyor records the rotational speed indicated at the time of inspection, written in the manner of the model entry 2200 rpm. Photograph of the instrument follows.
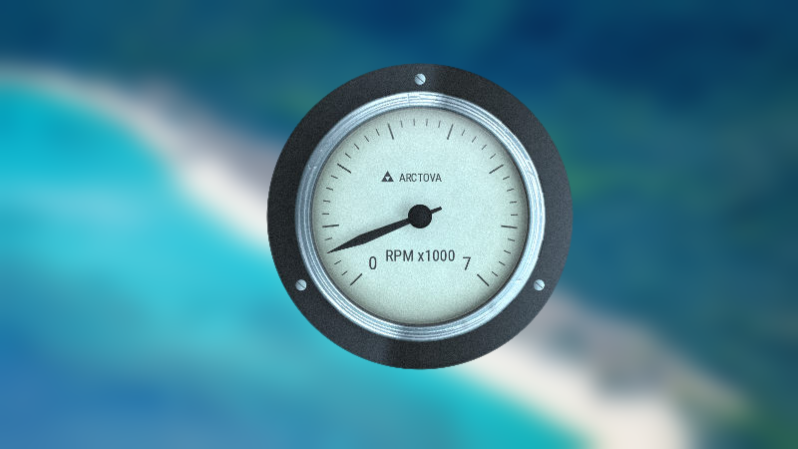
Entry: 600 rpm
